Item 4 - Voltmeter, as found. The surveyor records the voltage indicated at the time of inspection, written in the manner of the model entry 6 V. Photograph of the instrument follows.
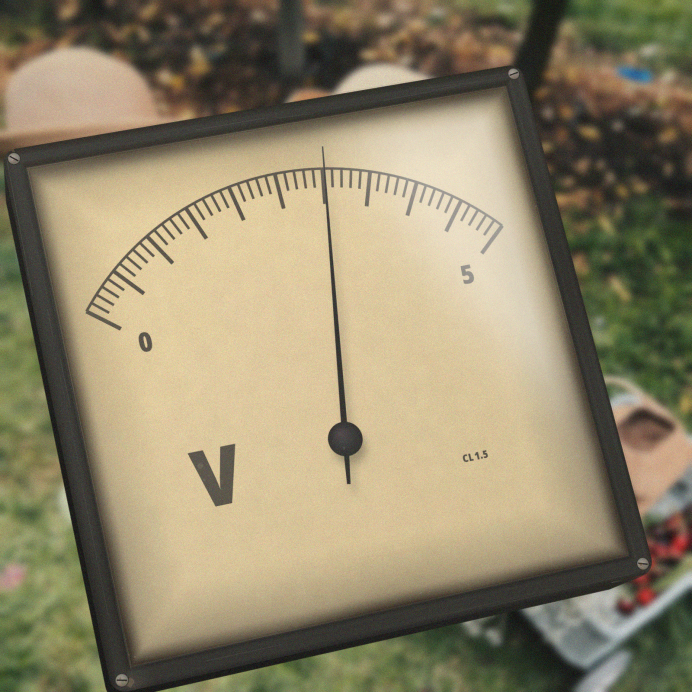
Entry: 3 V
